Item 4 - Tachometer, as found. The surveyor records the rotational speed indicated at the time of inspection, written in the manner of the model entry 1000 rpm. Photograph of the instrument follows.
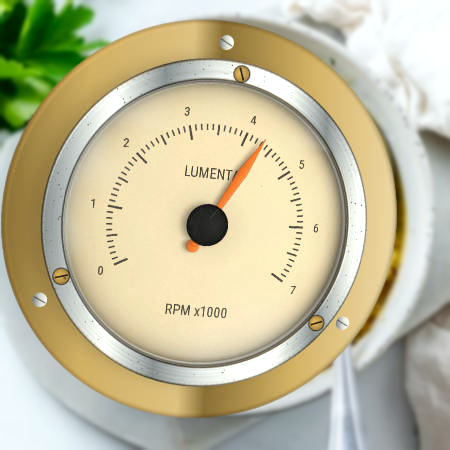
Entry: 4300 rpm
